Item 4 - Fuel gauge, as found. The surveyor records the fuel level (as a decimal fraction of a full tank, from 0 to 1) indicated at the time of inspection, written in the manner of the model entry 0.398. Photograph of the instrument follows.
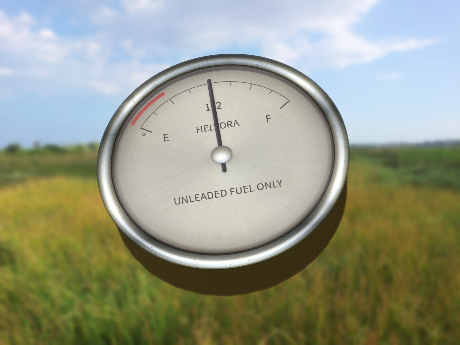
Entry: 0.5
